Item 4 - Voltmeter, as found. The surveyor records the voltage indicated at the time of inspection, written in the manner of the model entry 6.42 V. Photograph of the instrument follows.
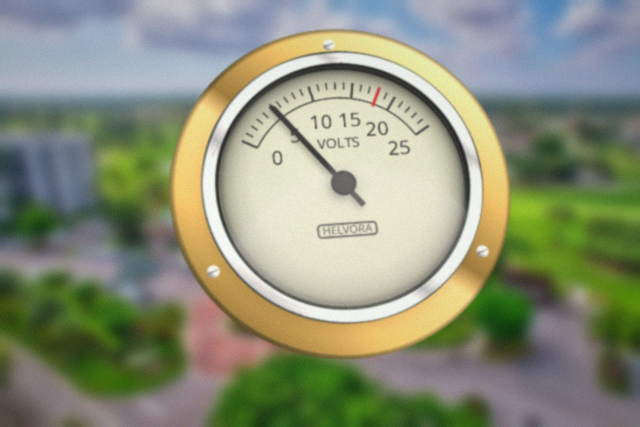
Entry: 5 V
